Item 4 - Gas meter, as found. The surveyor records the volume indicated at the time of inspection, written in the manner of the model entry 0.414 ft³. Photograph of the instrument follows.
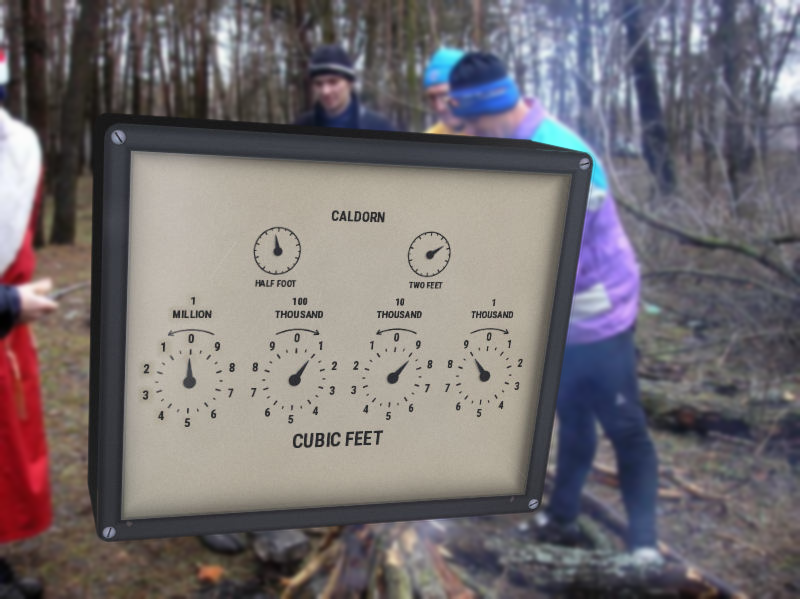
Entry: 8900 ft³
